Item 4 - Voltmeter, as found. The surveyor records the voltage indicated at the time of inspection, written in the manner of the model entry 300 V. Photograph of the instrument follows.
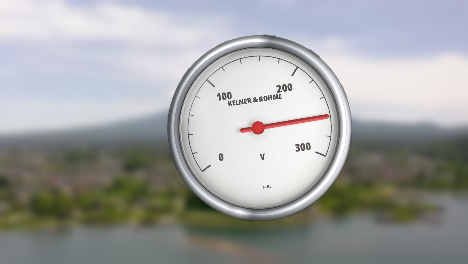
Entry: 260 V
